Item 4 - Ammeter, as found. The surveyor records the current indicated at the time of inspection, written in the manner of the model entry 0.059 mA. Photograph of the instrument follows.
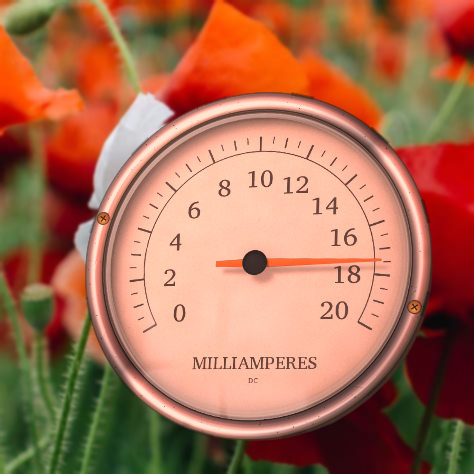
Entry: 17.5 mA
